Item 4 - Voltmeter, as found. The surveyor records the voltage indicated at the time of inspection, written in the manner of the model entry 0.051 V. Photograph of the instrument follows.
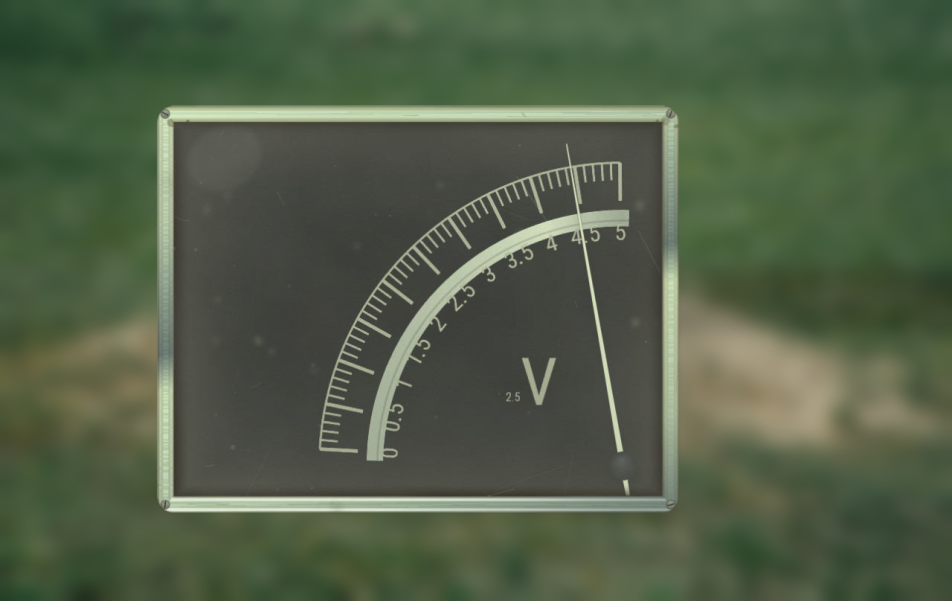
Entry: 4.45 V
